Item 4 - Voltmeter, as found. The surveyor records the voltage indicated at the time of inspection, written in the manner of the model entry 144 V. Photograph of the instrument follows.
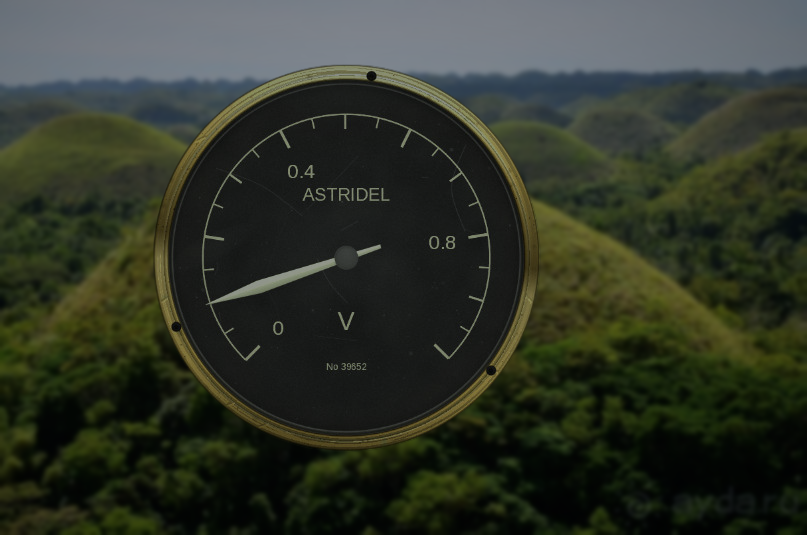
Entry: 0.1 V
